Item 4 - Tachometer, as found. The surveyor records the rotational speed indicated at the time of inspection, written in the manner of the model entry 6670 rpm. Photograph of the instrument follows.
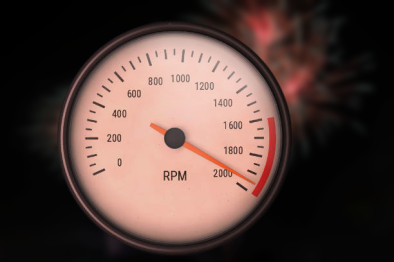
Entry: 1950 rpm
